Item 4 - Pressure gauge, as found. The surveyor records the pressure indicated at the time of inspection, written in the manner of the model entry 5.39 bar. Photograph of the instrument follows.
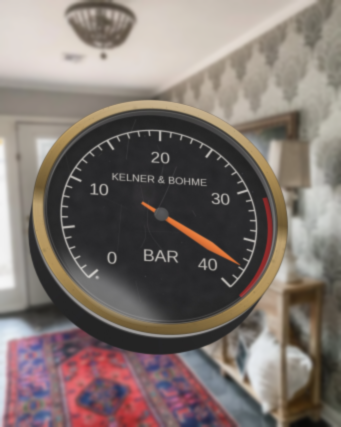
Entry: 38 bar
